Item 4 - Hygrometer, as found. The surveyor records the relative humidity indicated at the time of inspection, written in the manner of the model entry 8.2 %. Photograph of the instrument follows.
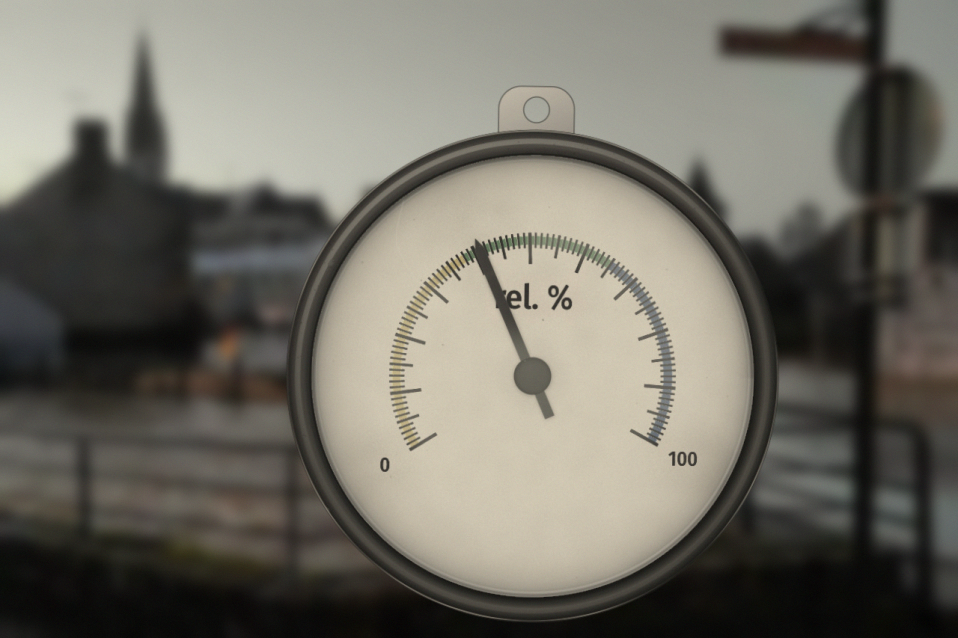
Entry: 41 %
